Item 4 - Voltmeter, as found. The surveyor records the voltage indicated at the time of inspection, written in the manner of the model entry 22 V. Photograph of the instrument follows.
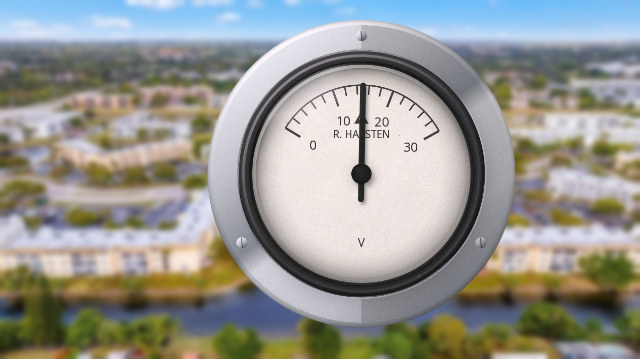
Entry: 15 V
